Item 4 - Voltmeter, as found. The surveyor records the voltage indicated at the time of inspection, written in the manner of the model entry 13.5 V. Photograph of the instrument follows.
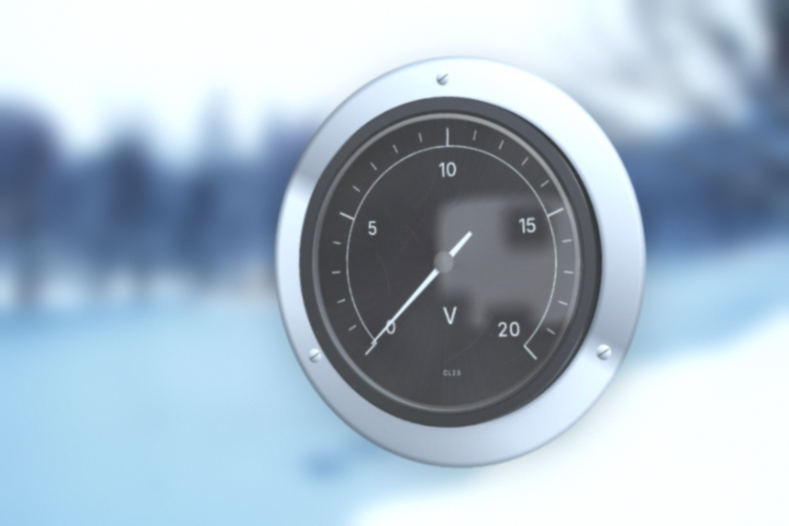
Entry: 0 V
